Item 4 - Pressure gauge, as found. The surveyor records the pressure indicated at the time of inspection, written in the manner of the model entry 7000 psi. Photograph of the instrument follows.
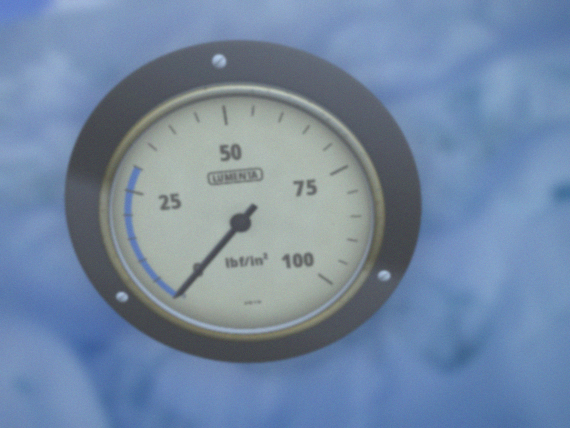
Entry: 0 psi
